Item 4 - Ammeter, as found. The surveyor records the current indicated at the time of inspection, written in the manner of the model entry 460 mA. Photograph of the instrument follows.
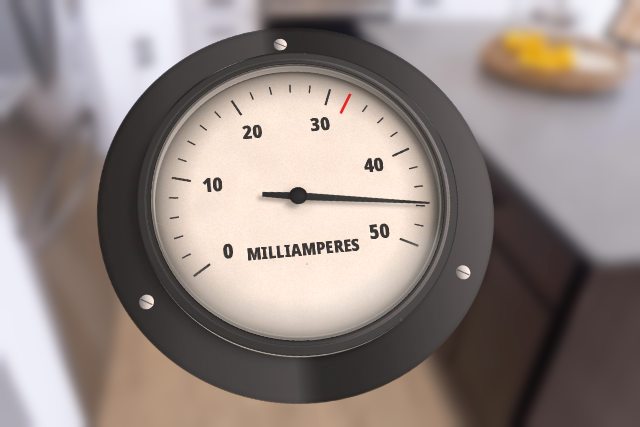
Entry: 46 mA
